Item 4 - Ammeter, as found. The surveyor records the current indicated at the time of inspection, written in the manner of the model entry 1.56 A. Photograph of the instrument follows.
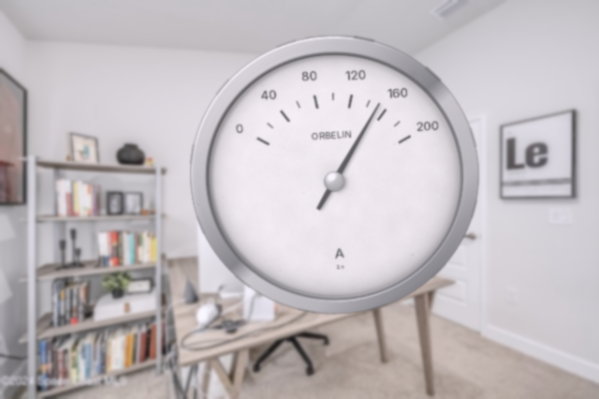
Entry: 150 A
